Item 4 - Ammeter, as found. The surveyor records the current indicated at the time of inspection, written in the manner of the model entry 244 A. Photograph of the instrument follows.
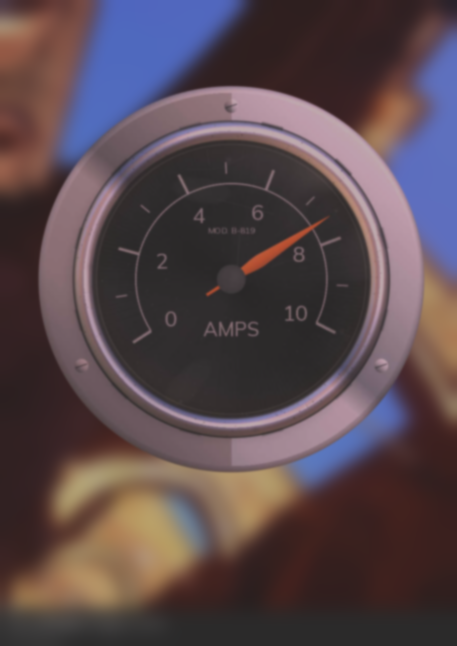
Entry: 7.5 A
